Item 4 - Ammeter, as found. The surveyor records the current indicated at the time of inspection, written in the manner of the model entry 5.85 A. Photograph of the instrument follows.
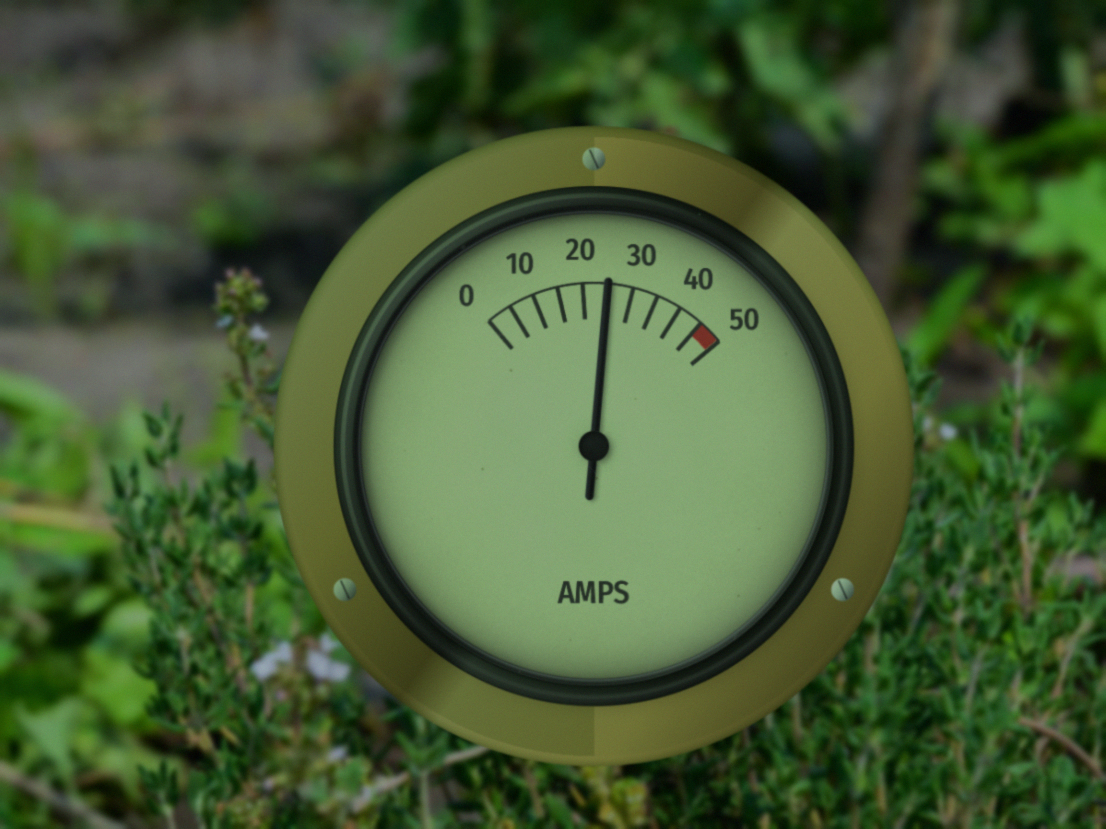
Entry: 25 A
